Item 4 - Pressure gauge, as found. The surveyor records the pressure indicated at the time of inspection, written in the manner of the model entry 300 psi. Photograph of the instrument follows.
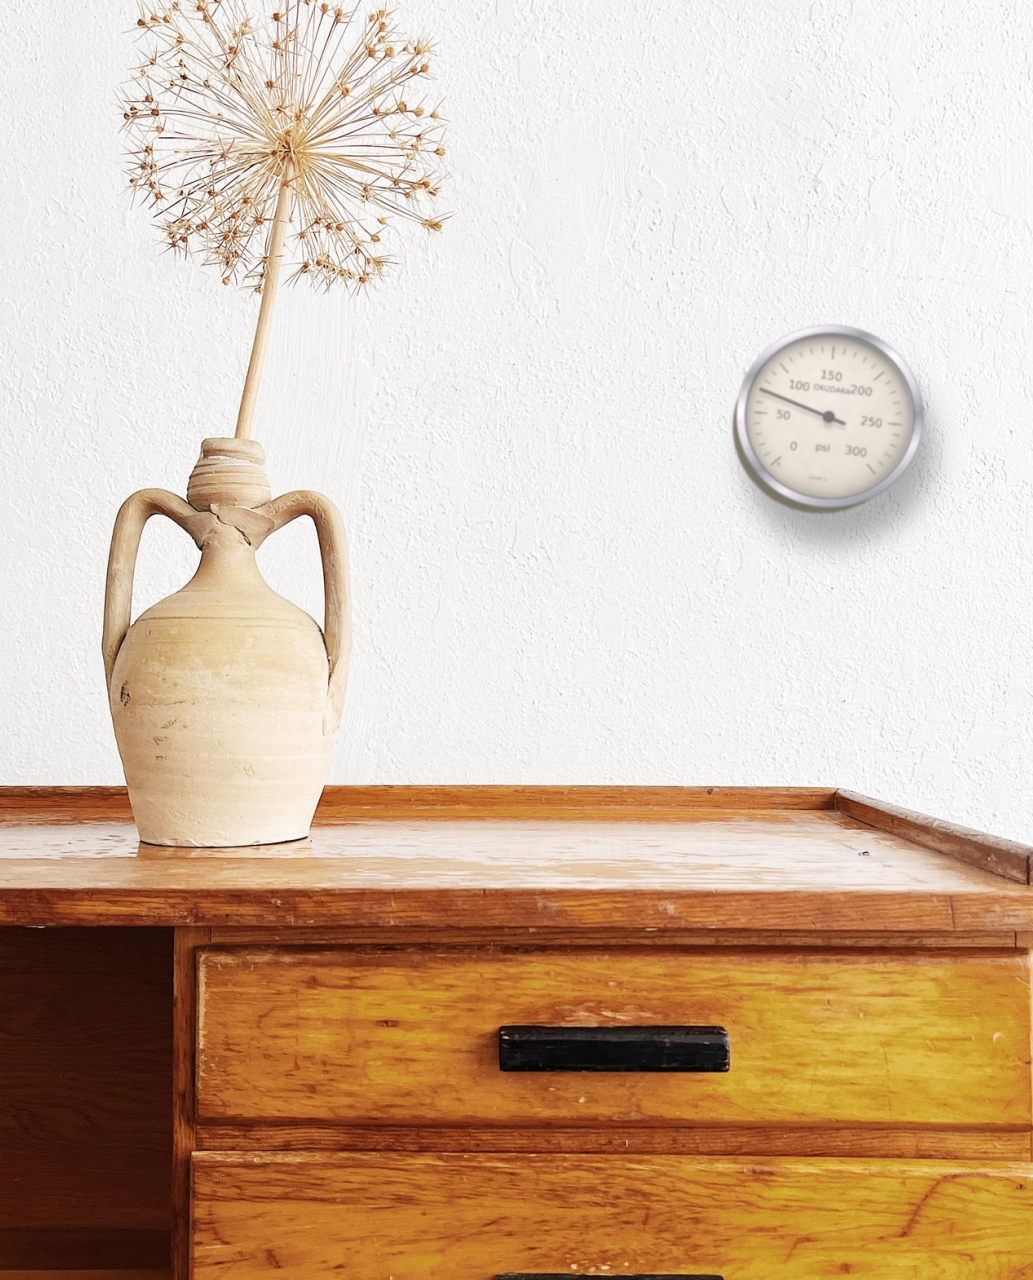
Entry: 70 psi
